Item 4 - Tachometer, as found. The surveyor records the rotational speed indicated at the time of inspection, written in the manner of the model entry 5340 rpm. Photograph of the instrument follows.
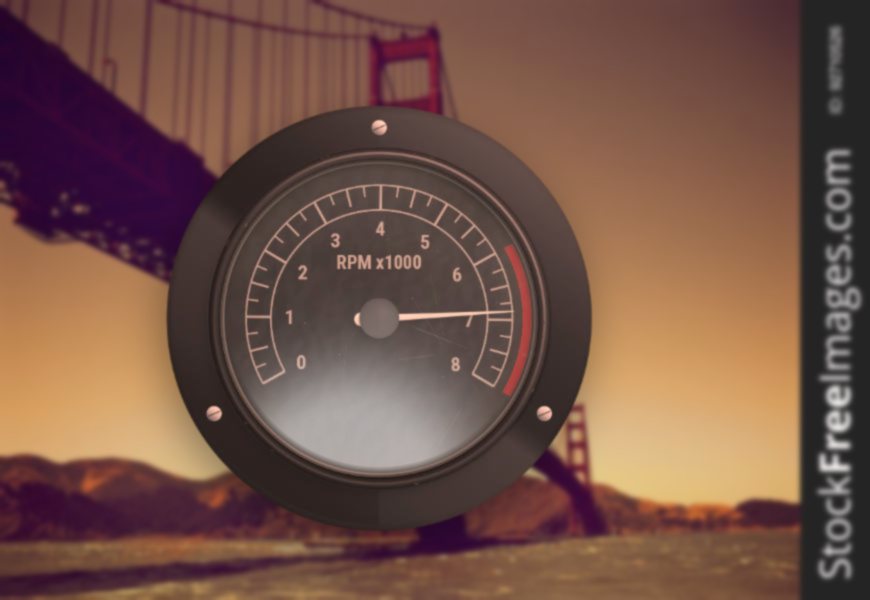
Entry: 6875 rpm
